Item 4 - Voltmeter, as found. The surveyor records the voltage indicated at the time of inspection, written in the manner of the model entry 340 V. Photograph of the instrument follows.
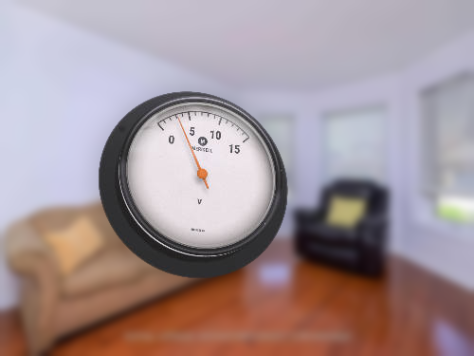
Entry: 3 V
